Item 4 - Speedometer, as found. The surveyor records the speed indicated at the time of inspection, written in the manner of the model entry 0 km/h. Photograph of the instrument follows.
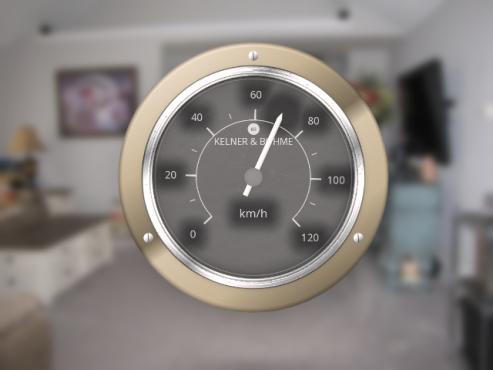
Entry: 70 km/h
